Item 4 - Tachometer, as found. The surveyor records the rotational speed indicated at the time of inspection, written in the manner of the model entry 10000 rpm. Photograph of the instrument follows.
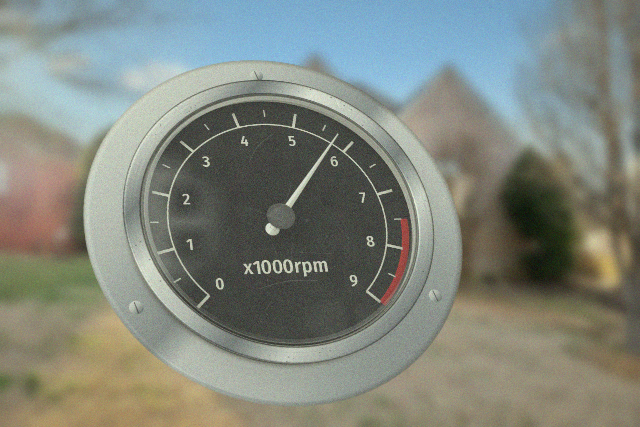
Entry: 5750 rpm
